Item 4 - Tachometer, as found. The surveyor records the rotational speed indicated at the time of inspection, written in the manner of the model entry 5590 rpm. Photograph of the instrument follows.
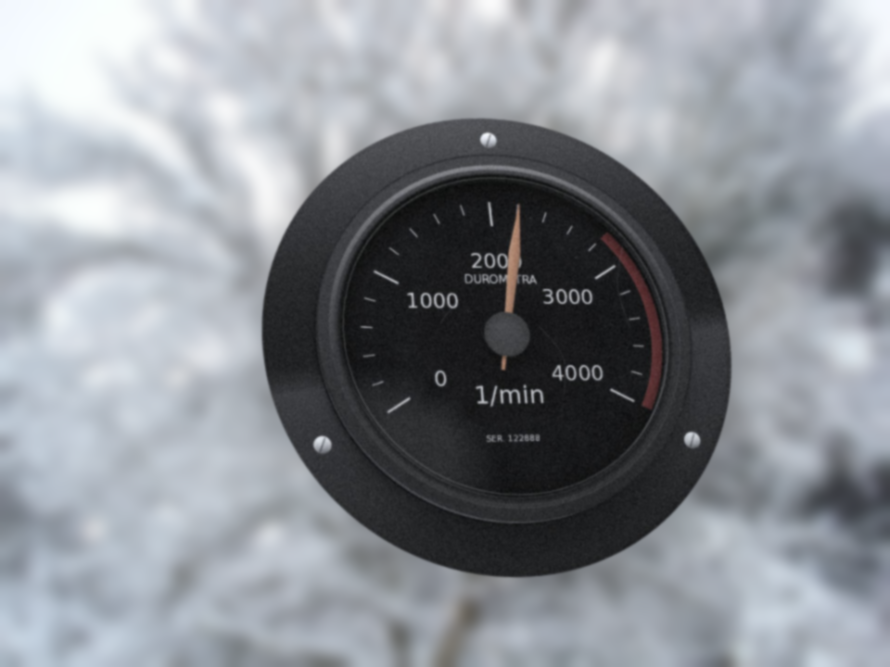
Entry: 2200 rpm
